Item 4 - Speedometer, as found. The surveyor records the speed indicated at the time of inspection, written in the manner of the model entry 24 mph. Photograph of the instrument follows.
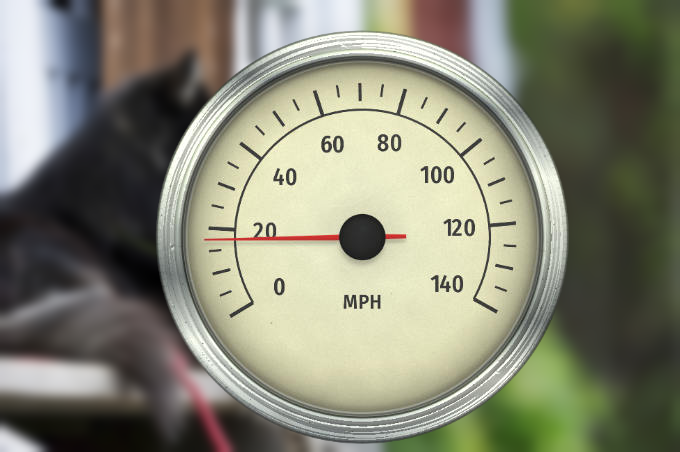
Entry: 17.5 mph
